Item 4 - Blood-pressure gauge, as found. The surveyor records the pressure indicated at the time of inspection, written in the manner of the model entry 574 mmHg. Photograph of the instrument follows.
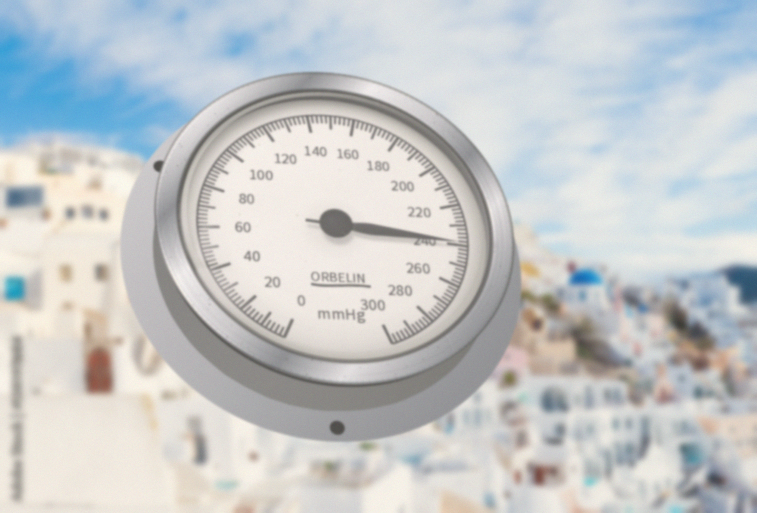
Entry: 240 mmHg
